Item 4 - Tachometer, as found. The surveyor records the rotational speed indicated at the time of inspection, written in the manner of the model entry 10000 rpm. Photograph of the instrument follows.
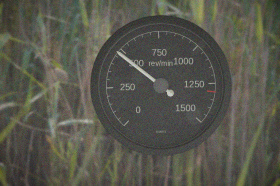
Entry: 475 rpm
